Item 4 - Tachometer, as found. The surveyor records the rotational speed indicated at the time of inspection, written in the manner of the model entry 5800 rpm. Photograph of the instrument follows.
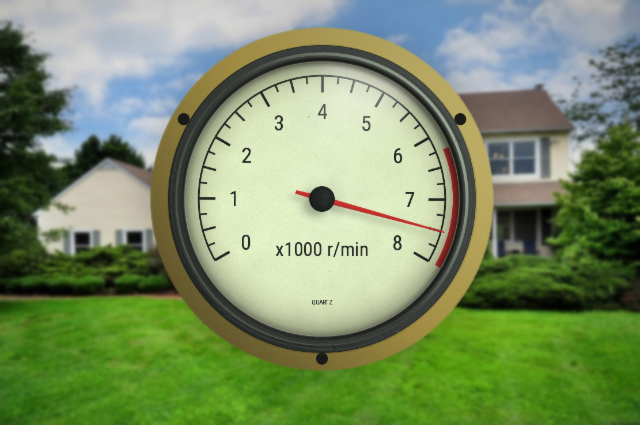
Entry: 7500 rpm
